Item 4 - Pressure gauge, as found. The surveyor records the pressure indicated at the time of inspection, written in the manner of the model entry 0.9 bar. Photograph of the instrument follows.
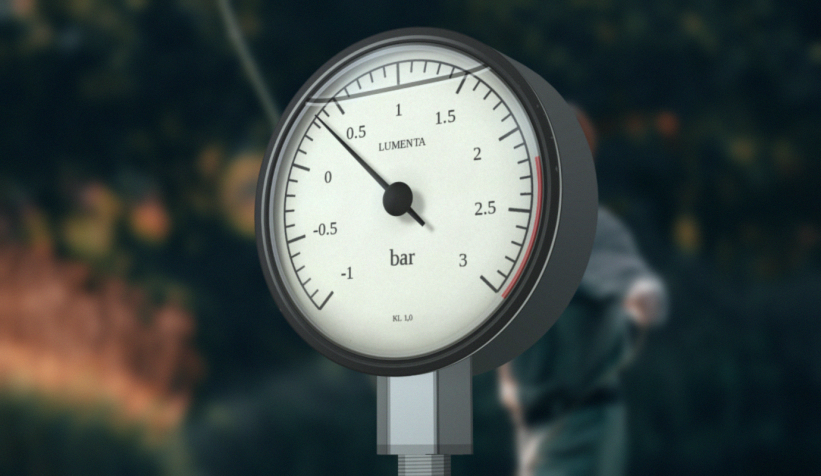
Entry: 0.35 bar
